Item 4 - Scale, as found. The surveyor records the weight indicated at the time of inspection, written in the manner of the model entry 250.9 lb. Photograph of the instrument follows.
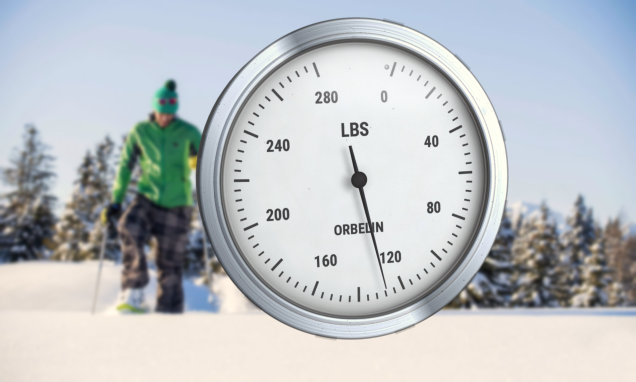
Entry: 128 lb
